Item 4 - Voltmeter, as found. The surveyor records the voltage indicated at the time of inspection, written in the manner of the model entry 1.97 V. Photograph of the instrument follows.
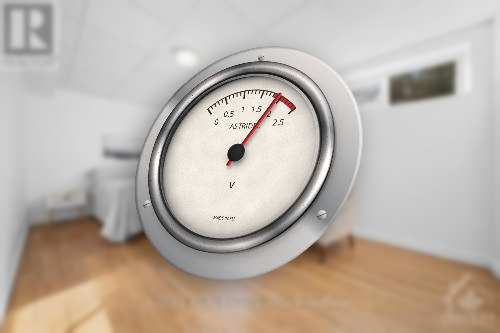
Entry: 2 V
